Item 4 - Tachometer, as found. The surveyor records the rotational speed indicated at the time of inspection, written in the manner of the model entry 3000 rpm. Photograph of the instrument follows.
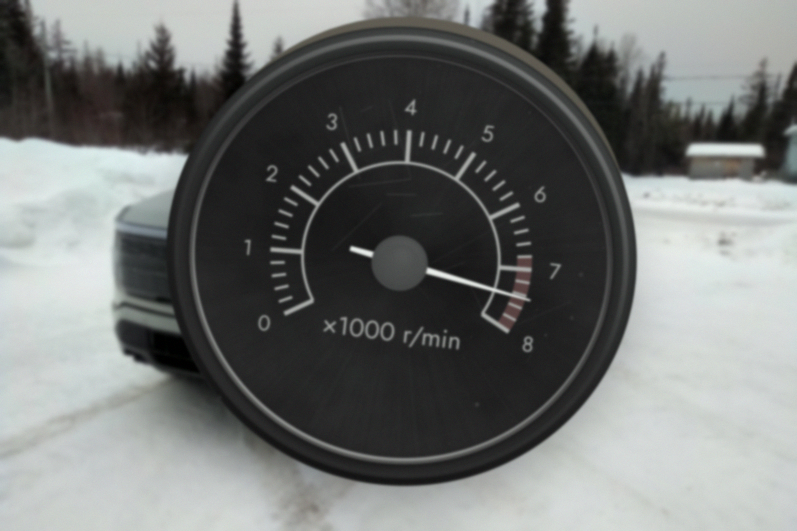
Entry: 7400 rpm
